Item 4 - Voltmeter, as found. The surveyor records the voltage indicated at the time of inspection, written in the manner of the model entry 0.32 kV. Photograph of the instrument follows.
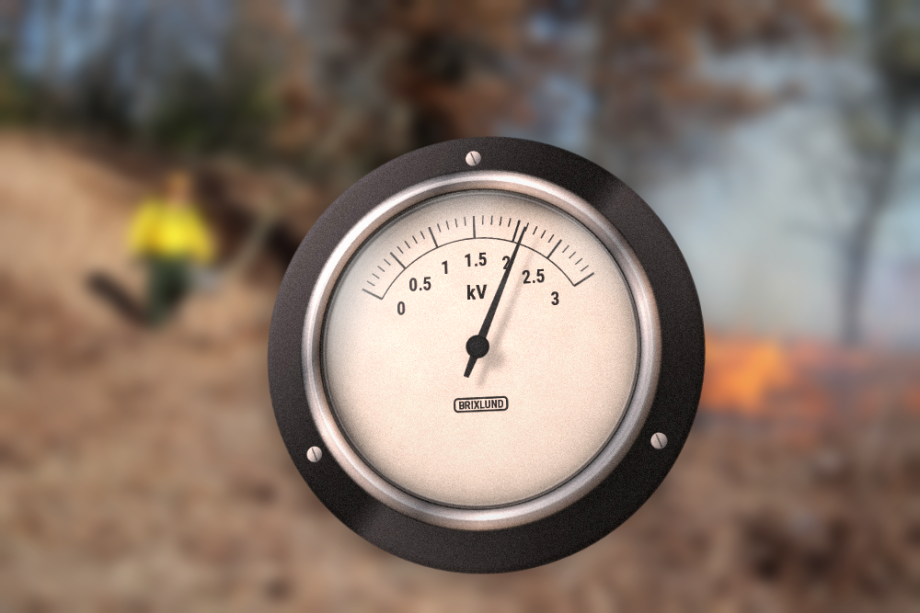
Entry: 2.1 kV
